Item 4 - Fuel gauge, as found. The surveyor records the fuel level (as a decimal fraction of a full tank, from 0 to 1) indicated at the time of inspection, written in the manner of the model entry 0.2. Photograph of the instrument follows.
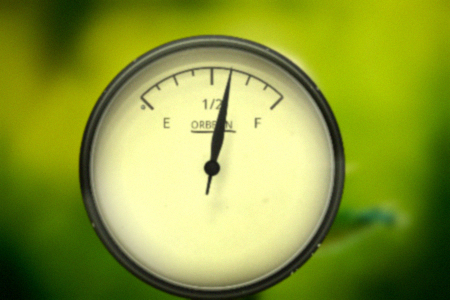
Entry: 0.625
